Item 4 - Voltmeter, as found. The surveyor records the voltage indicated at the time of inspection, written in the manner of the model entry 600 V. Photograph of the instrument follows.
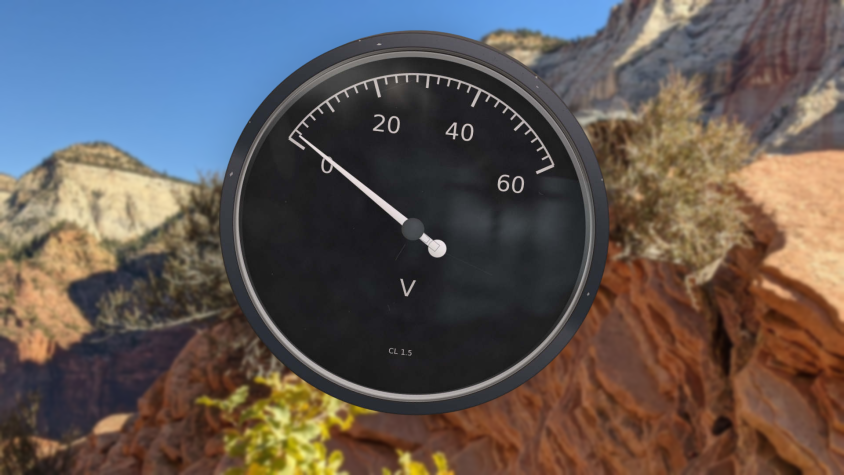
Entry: 2 V
